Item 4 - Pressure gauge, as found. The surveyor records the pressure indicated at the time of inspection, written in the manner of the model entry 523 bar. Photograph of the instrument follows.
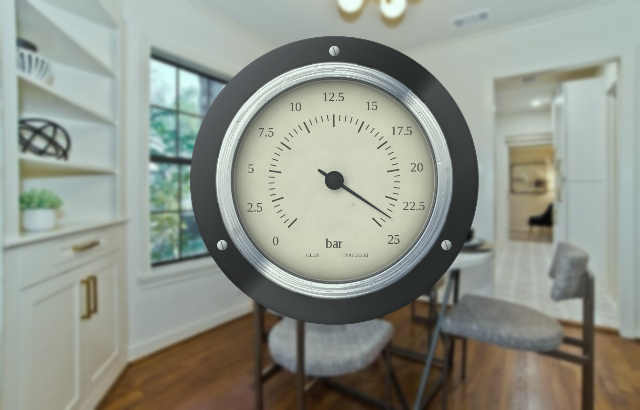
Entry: 24 bar
